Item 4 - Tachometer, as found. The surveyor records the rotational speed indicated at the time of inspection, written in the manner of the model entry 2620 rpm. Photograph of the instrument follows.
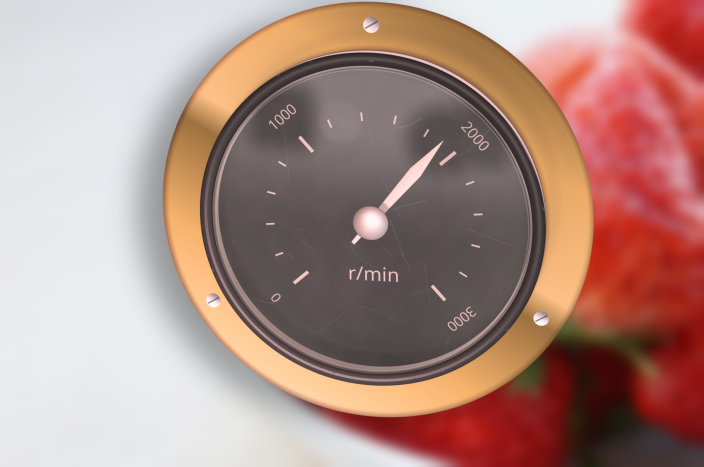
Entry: 1900 rpm
